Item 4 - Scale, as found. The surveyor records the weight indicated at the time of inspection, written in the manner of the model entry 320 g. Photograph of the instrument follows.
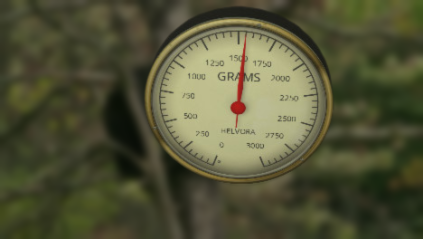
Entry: 1550 g
